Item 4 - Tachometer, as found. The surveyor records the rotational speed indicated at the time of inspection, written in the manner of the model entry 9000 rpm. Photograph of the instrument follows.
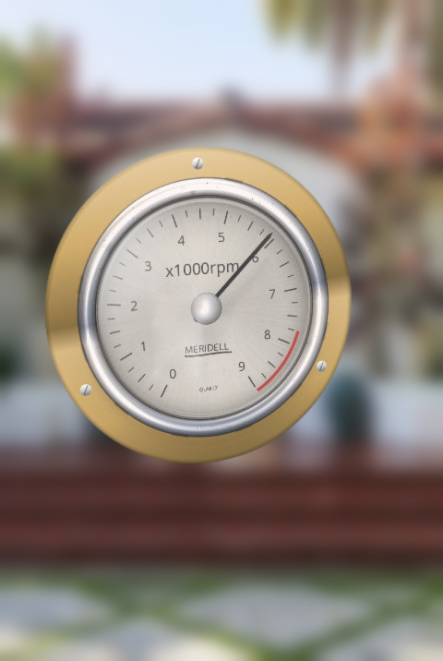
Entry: 5875 rpm
